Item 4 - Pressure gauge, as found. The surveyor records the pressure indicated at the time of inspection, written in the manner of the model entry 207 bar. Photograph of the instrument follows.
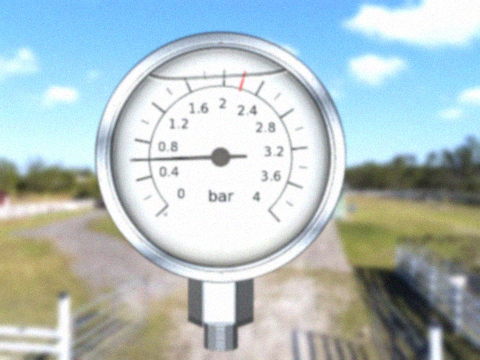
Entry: 0.6 bar
